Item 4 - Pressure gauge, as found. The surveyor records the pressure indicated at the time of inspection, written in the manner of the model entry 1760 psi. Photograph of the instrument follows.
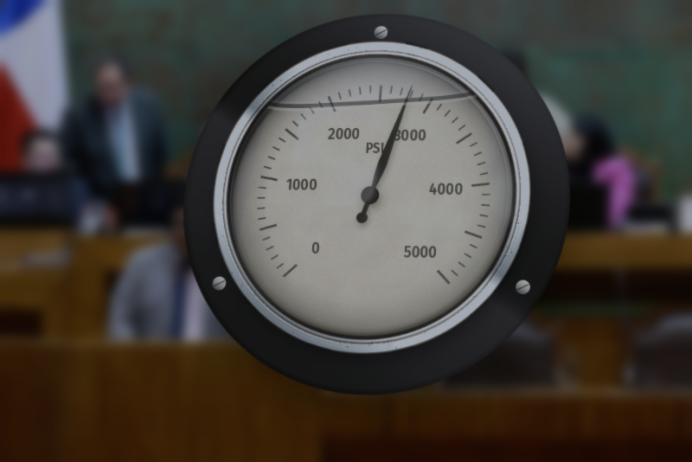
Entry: 2800 psi
